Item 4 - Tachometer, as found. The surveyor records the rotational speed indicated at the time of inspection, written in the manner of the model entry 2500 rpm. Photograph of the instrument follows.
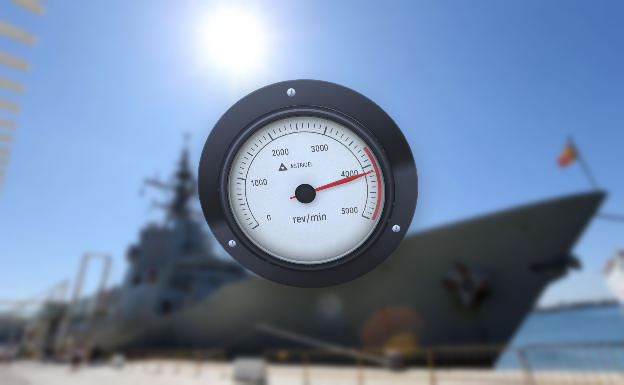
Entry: 4100 rpm
